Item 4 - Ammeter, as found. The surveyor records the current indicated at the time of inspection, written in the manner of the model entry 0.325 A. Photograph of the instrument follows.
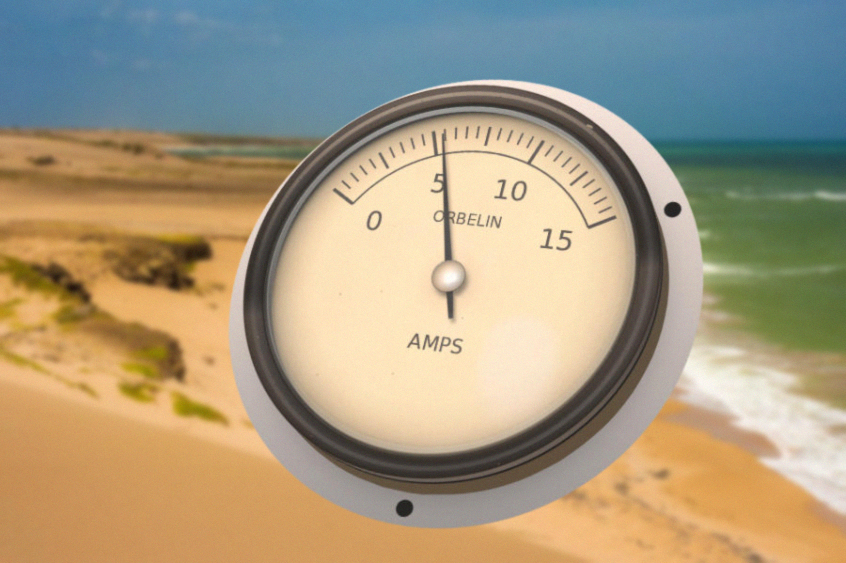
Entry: 5.5 A
